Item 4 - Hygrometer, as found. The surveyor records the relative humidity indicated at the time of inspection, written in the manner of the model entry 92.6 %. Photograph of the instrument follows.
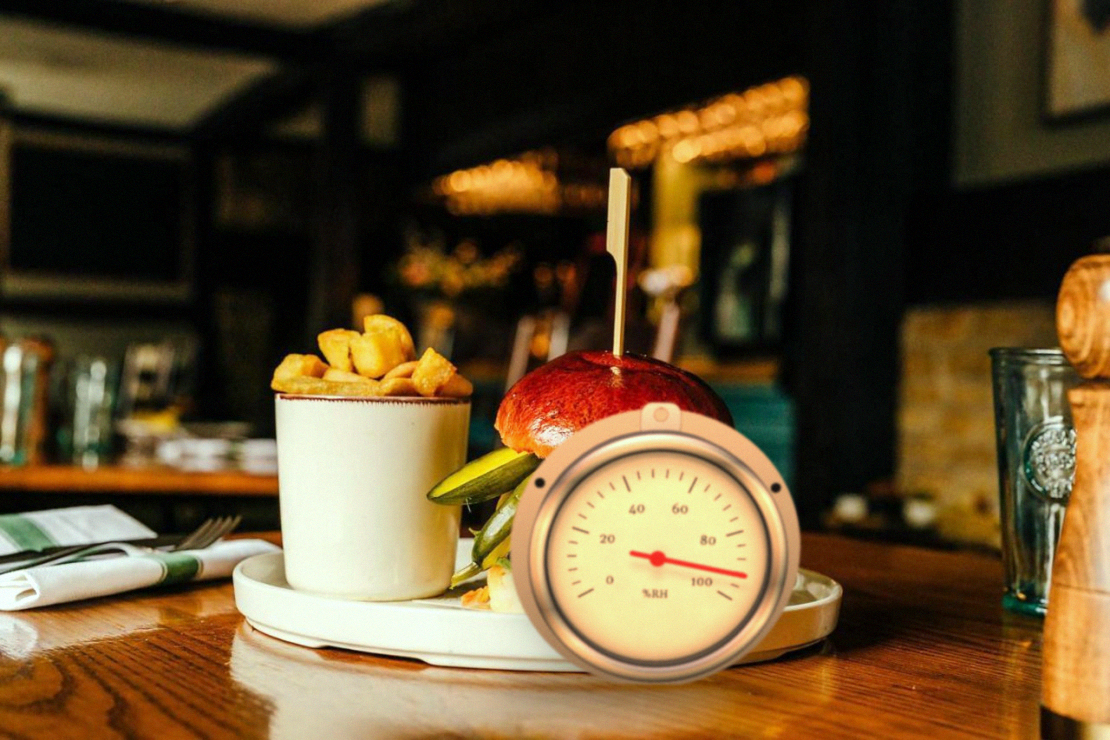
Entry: 92 %
